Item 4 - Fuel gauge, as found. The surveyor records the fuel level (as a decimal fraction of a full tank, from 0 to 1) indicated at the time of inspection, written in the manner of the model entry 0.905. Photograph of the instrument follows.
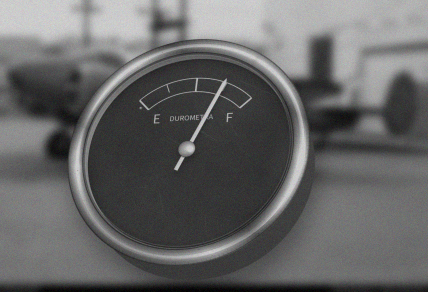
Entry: 0.75
